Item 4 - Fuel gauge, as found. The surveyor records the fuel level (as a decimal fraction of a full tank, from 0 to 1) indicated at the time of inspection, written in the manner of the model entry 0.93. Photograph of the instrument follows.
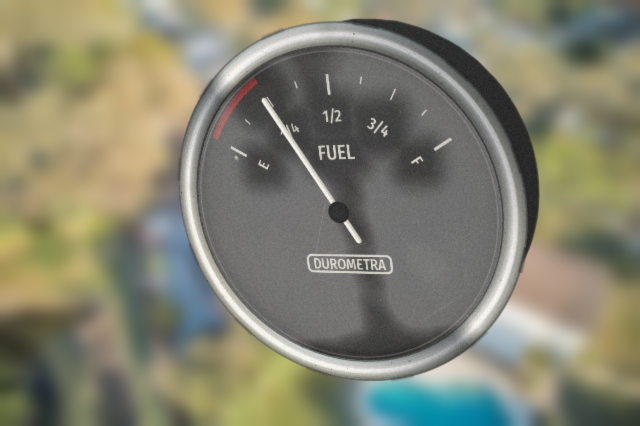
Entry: 0.25
